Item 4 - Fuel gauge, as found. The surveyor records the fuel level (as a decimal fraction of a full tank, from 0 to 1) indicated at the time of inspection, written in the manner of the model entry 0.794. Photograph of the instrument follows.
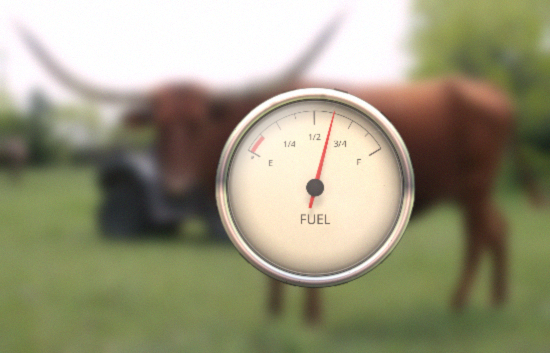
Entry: 0.625
